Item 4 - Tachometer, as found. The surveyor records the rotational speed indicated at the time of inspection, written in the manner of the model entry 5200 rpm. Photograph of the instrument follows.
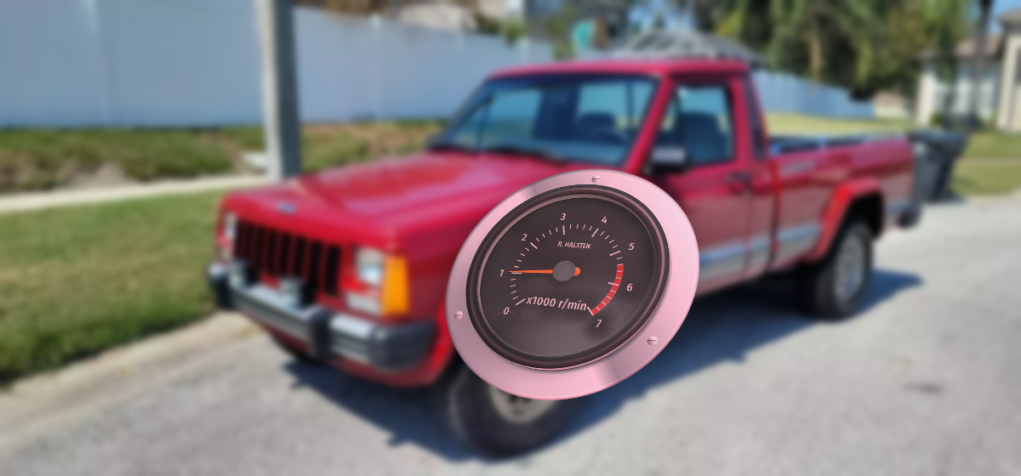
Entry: 1000 rpm
